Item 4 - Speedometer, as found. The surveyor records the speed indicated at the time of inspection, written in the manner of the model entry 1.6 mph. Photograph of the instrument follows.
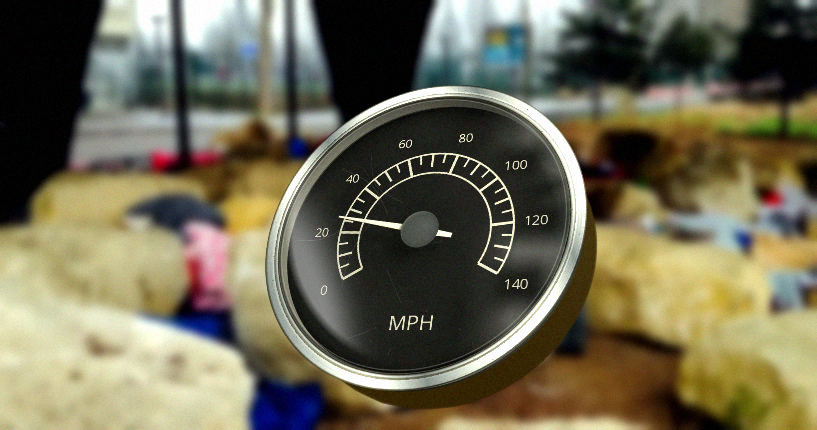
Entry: 25 mph
